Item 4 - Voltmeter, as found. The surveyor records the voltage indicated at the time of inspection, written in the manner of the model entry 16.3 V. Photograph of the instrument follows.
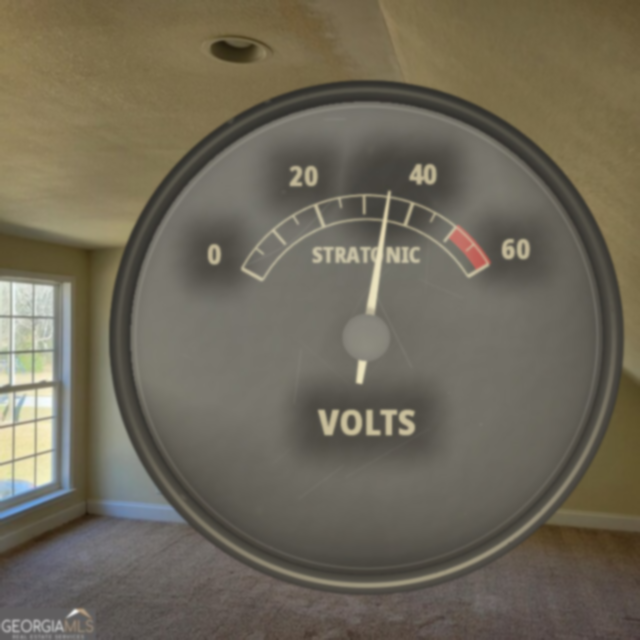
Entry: 35 V
